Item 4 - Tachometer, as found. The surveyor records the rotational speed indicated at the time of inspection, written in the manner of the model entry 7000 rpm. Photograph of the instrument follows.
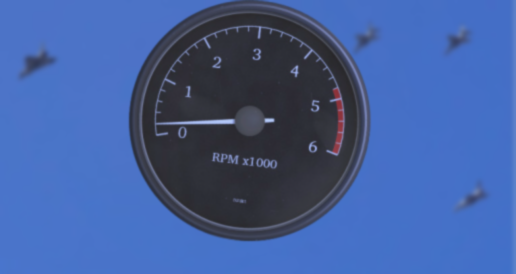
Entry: 200 rpm
